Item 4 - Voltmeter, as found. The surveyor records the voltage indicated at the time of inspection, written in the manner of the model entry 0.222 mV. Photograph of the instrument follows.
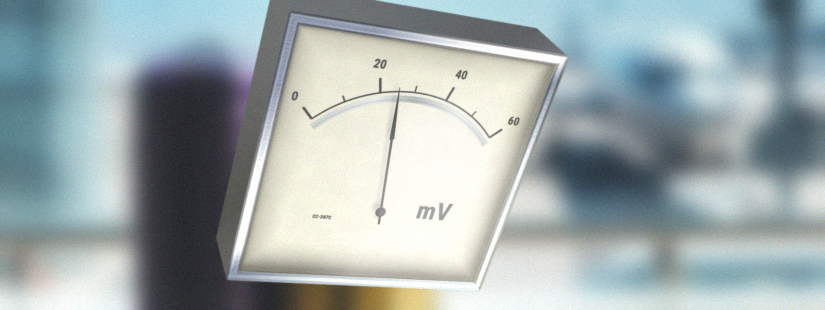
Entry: 25 mV
